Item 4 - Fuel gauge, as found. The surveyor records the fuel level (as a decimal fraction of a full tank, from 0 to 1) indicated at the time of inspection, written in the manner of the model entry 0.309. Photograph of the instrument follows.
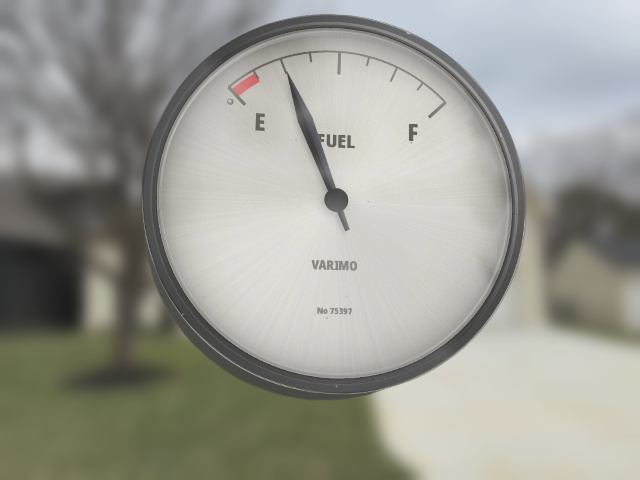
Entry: 0.25
